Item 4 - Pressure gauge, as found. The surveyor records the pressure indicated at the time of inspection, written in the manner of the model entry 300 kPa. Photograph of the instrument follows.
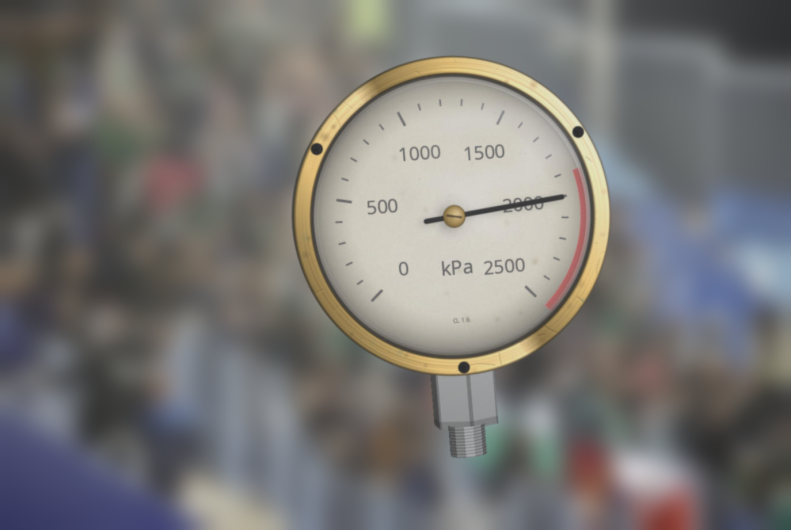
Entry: 2000 kPa
